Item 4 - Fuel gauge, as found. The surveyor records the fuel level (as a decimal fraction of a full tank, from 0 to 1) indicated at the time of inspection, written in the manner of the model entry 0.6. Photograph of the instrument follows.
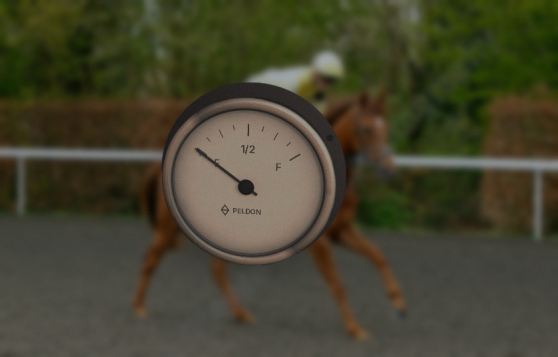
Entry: 0
